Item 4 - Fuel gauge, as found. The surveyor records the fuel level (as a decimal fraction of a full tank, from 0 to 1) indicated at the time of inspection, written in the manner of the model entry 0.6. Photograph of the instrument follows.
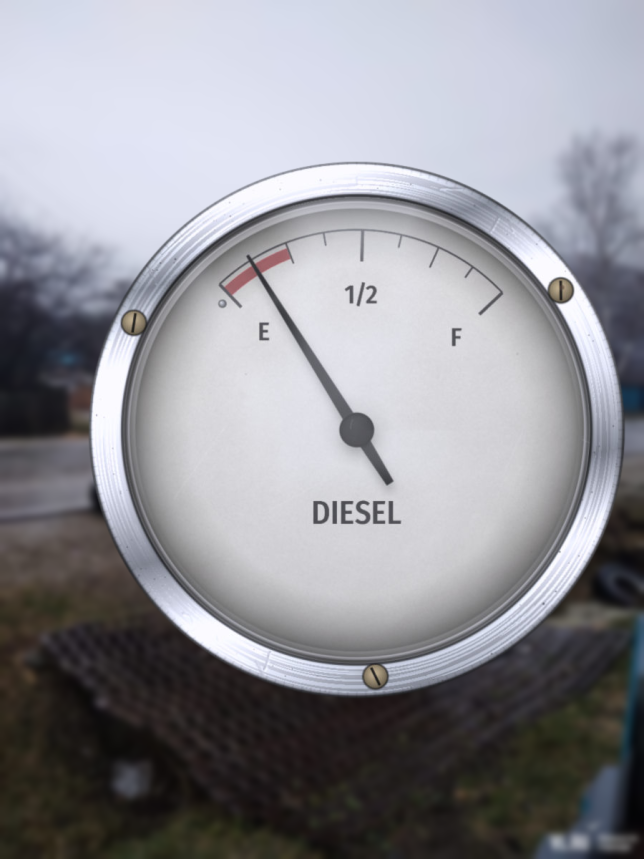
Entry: 0.125
